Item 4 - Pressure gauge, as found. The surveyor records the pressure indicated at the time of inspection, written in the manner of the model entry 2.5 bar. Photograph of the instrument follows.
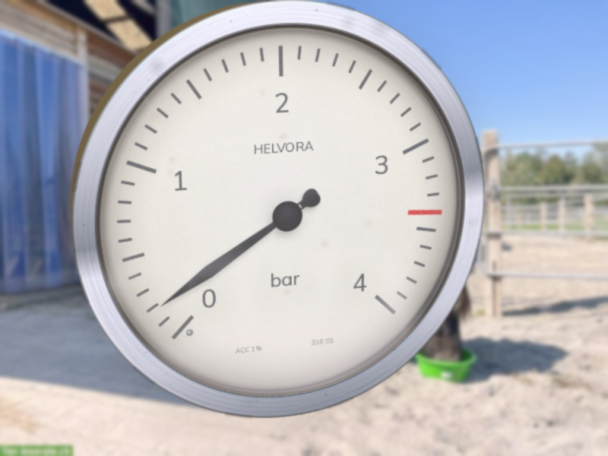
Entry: 0.2 bar
